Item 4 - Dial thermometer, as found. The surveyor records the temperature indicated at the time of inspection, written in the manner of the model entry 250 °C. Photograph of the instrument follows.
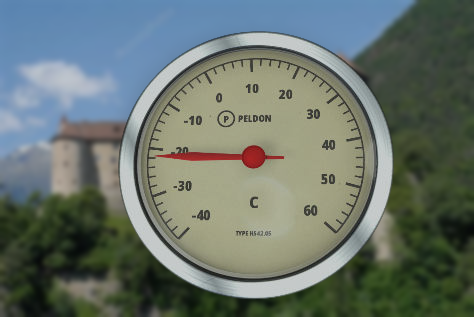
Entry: -22 °C
